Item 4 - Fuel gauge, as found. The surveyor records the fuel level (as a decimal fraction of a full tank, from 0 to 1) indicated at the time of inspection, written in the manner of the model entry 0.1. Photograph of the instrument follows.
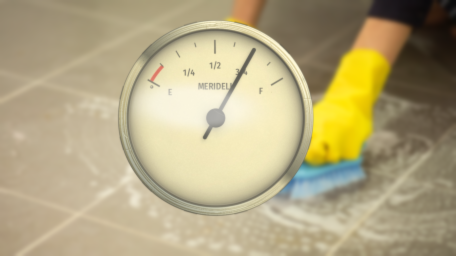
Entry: 0.75
